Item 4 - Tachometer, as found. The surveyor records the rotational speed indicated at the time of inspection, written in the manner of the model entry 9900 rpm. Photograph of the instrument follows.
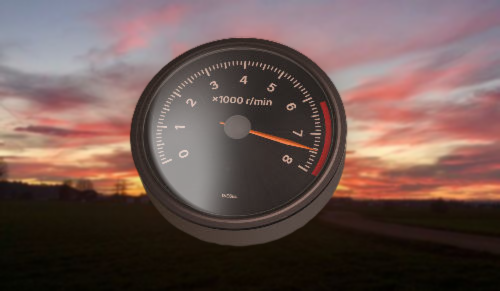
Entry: 7500 rpm
